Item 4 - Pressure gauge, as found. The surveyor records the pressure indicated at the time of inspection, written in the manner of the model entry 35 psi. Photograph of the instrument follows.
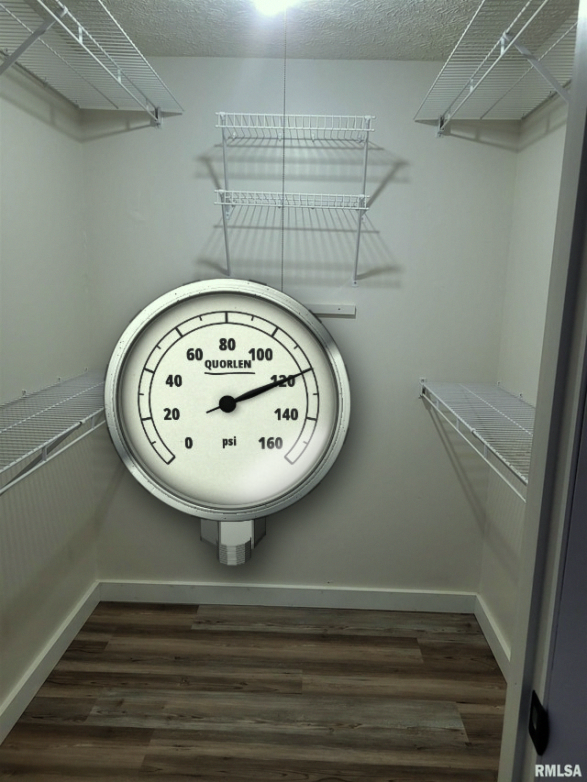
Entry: 120 psi
